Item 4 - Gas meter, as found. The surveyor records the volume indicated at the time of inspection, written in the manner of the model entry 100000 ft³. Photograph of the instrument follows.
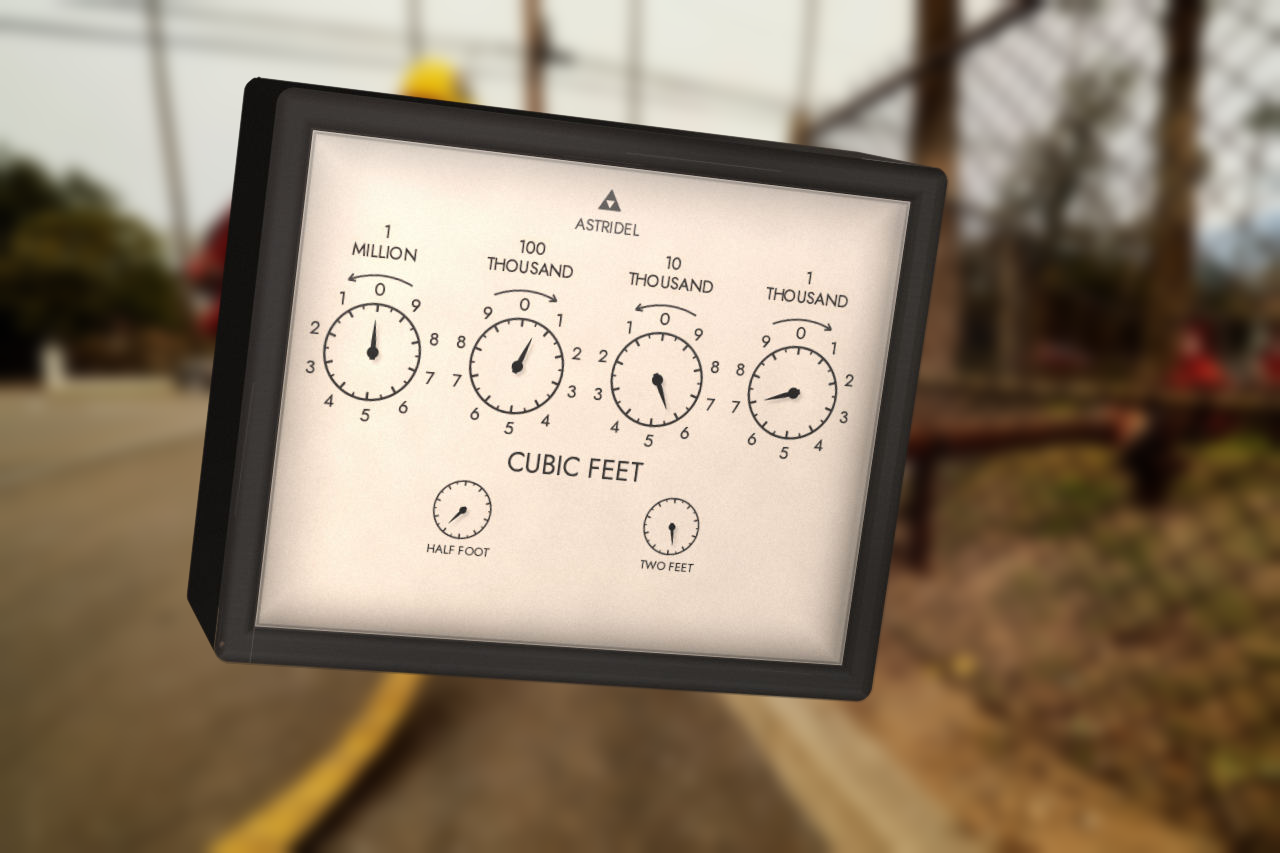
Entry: 5700 ft³
